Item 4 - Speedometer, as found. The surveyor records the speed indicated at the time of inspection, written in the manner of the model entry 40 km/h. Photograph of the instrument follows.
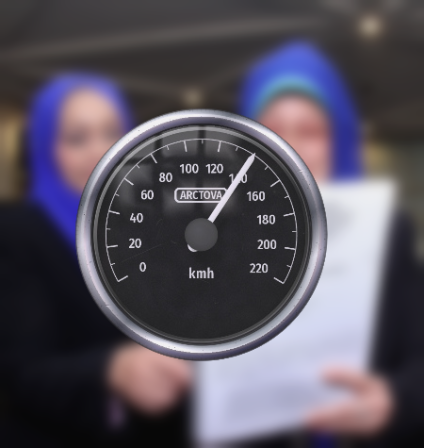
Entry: 140 km/h
